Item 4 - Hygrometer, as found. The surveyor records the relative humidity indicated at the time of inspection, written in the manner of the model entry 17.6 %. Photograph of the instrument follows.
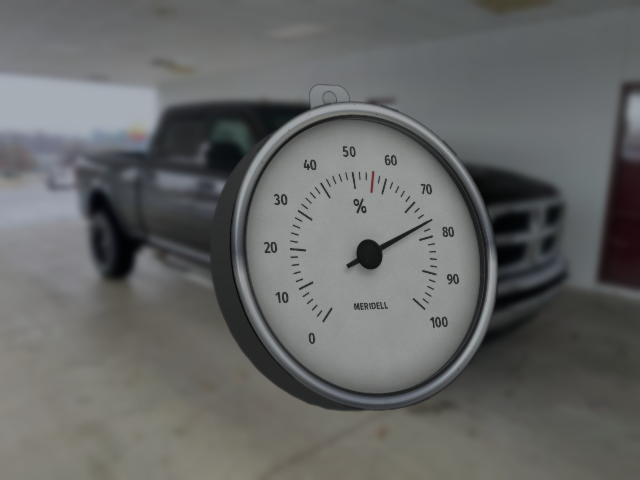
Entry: 76 %
